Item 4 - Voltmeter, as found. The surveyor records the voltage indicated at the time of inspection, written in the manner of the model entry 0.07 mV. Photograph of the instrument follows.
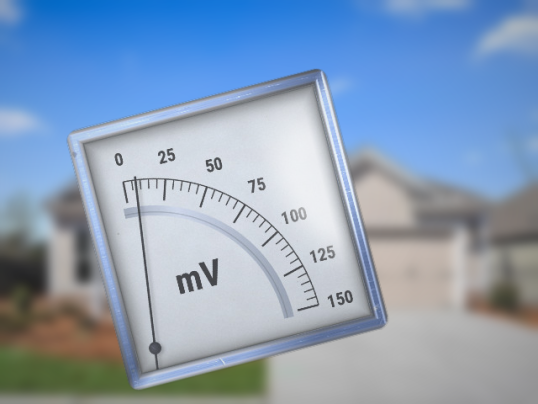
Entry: 7.5 mV
